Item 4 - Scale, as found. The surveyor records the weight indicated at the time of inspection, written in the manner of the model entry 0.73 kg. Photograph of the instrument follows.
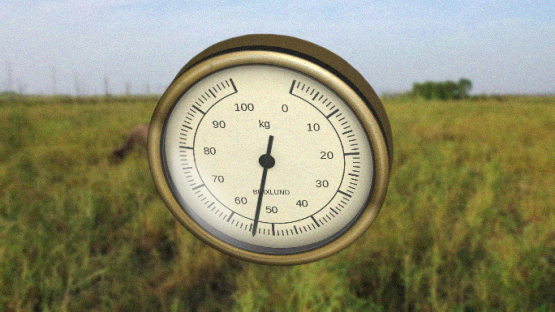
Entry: 54 kg
